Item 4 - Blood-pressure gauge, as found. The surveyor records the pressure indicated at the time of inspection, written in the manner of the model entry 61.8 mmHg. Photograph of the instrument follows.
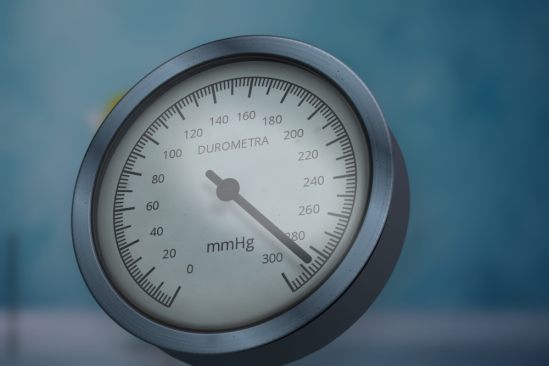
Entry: 286 mmHg
